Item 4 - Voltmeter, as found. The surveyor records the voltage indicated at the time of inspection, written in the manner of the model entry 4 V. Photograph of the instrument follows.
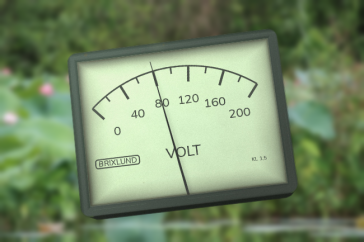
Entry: 80 V
